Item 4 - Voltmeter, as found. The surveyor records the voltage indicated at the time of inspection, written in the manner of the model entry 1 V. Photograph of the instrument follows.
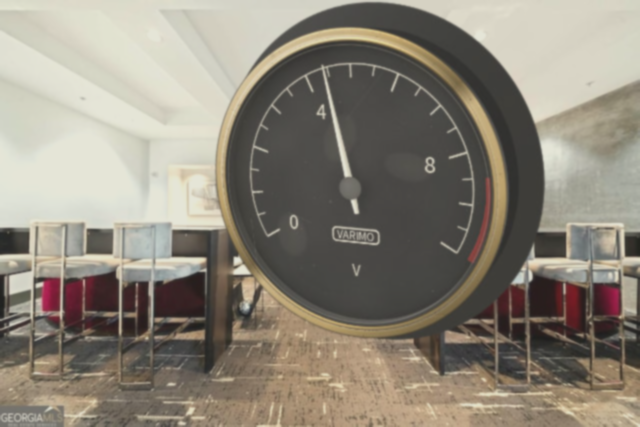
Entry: 4.5 V
